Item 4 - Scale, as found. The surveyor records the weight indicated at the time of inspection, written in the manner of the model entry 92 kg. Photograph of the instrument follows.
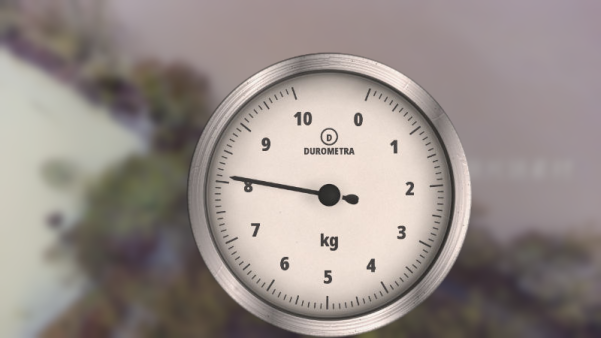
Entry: 8.1 kg
